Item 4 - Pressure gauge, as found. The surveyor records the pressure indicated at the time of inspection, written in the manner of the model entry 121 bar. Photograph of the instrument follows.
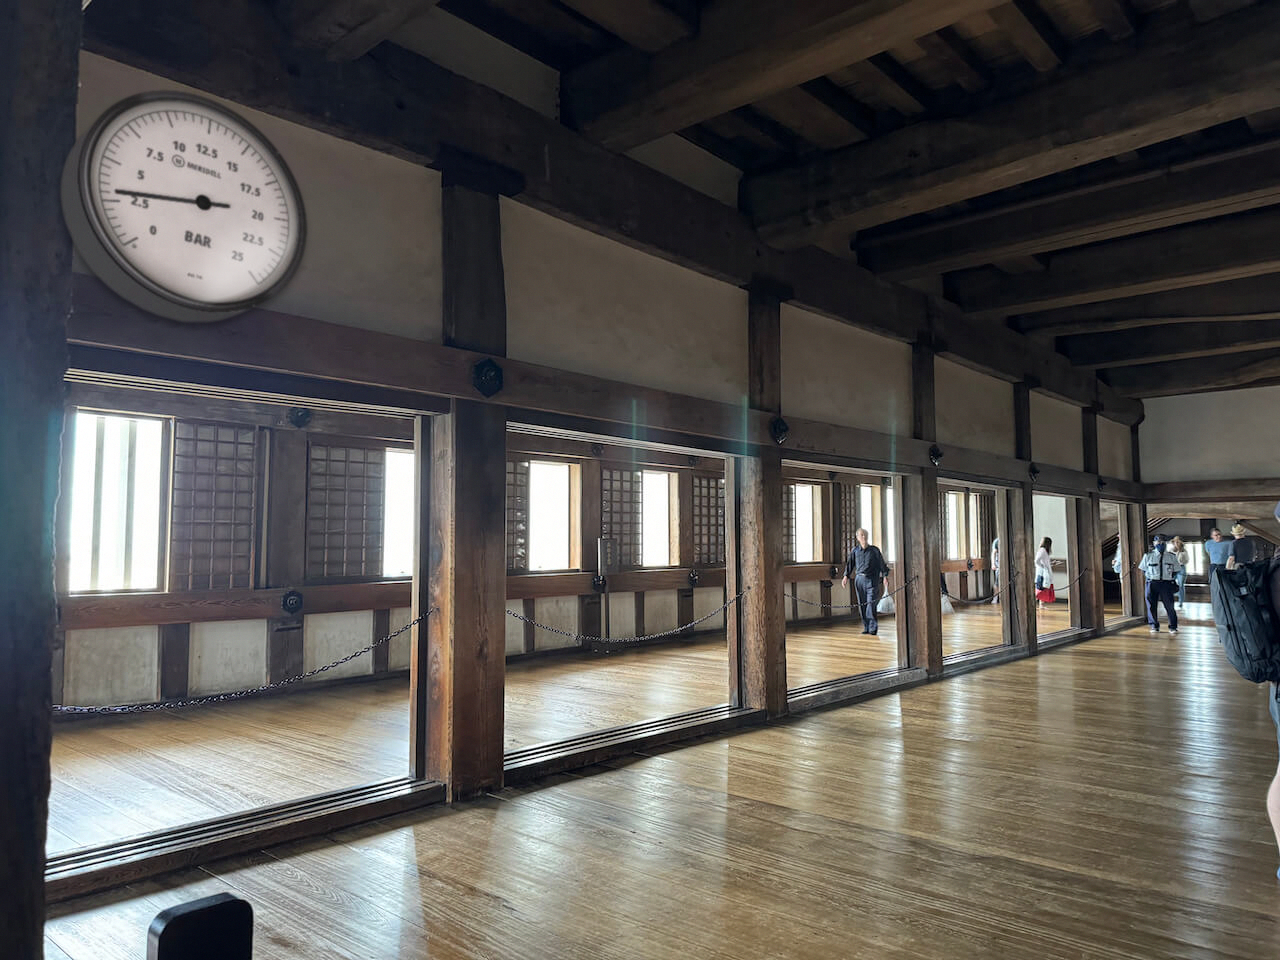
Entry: 3 bar
